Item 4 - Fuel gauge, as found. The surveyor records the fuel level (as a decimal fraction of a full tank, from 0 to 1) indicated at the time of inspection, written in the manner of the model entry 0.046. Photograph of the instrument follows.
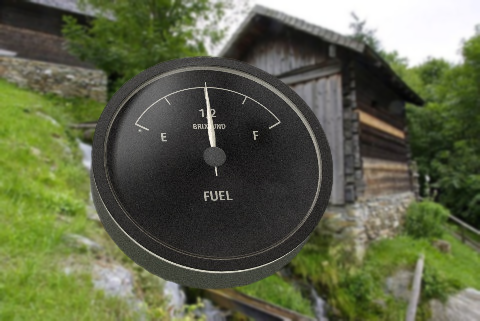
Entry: 0.5
